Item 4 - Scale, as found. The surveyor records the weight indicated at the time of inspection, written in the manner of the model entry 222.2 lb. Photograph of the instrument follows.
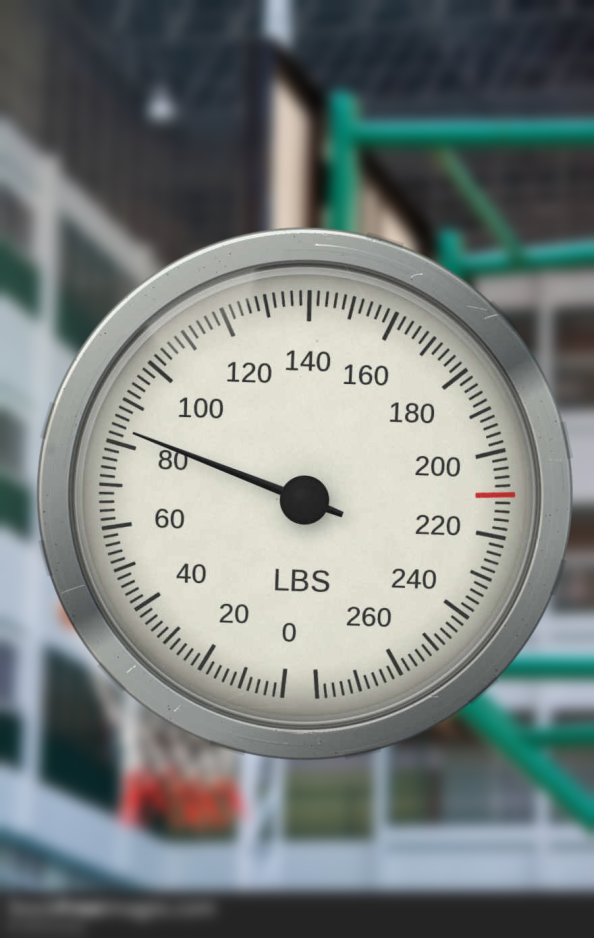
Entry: 84 lb
